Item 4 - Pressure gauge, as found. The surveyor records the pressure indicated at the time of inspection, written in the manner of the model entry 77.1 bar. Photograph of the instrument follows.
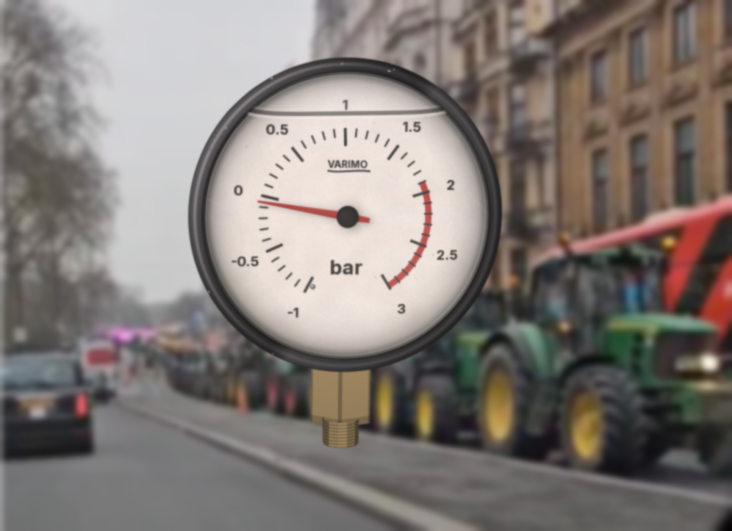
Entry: -0.05 bar
